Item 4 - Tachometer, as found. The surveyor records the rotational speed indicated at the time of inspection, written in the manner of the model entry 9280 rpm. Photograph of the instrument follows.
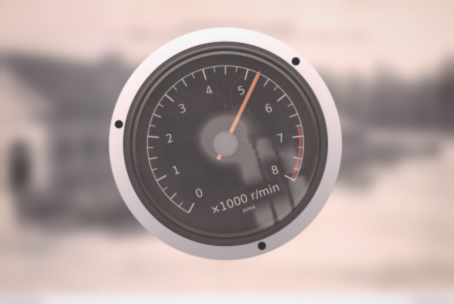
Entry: 5250 rpm
